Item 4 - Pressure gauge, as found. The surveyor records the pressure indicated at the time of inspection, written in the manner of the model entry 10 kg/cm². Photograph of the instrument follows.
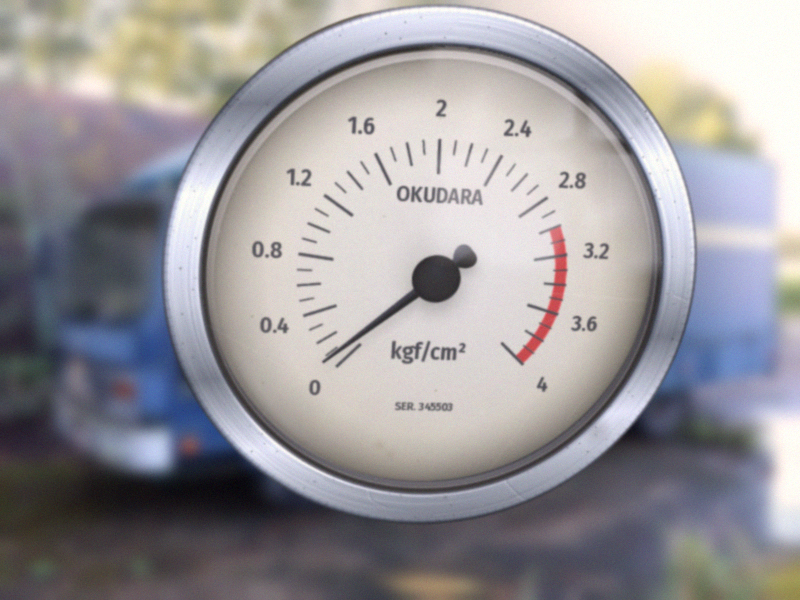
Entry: 0.1 kg/cm²
